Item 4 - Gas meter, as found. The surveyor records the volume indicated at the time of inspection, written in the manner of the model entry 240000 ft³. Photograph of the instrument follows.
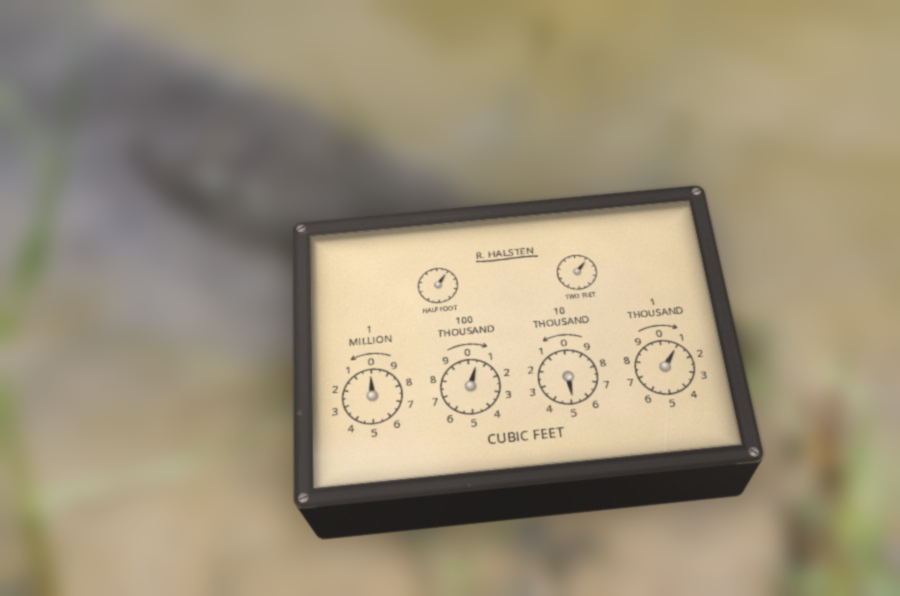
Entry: 5100 ft³
